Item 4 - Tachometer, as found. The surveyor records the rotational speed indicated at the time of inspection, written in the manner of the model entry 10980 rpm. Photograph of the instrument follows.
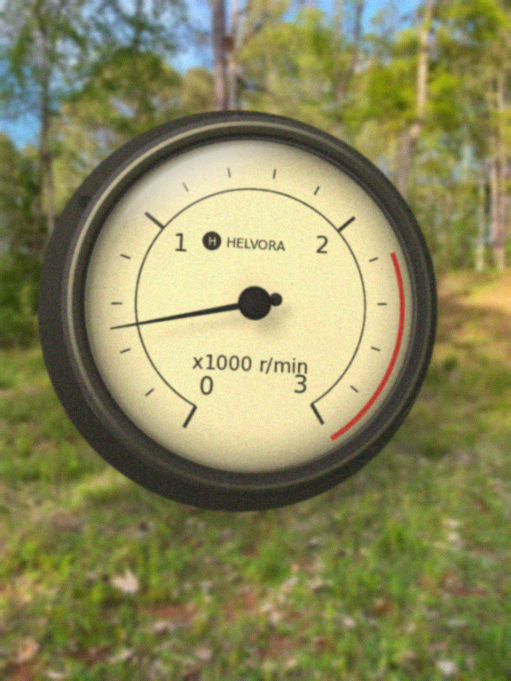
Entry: 500 rpm
